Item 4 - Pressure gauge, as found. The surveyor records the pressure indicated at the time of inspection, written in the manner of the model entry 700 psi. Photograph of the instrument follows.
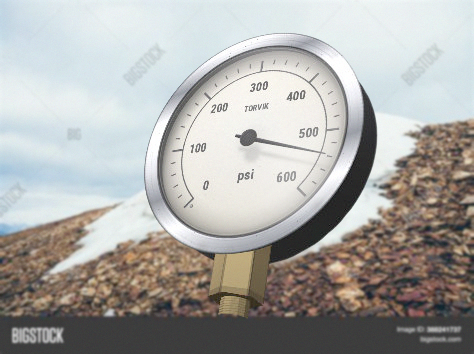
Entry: 540 psi
